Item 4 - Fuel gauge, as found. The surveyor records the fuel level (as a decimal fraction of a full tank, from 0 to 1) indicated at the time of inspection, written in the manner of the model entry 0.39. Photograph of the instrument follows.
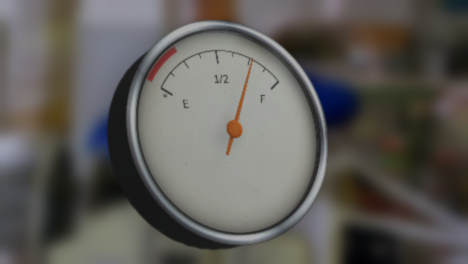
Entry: 0.75
